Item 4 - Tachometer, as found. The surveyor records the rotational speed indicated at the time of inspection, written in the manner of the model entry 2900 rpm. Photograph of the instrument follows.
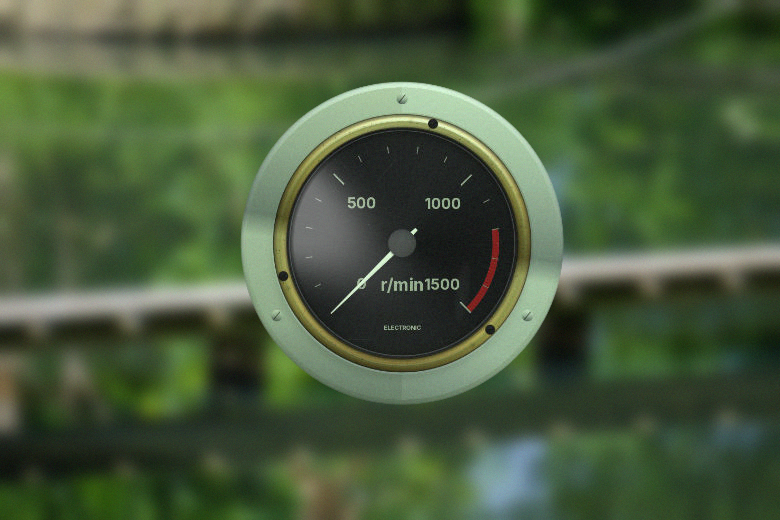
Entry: 0 rpm
